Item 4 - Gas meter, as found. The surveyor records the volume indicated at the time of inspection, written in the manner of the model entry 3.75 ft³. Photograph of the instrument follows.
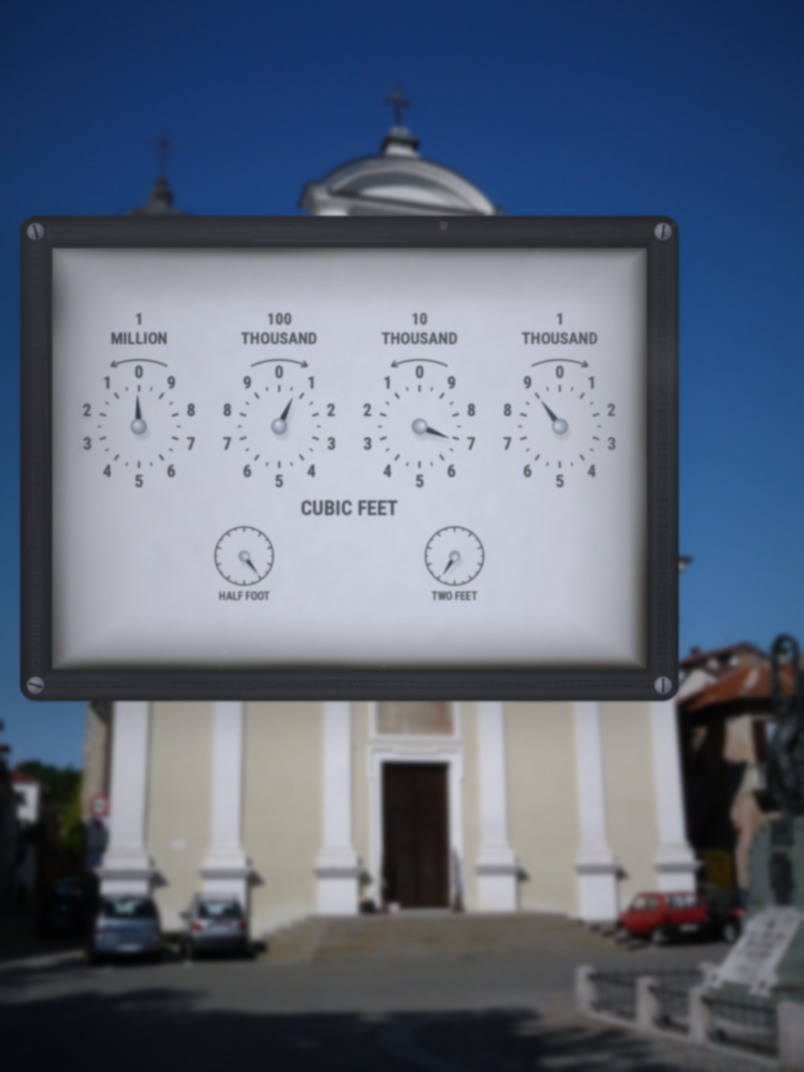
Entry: 6900 ft³
